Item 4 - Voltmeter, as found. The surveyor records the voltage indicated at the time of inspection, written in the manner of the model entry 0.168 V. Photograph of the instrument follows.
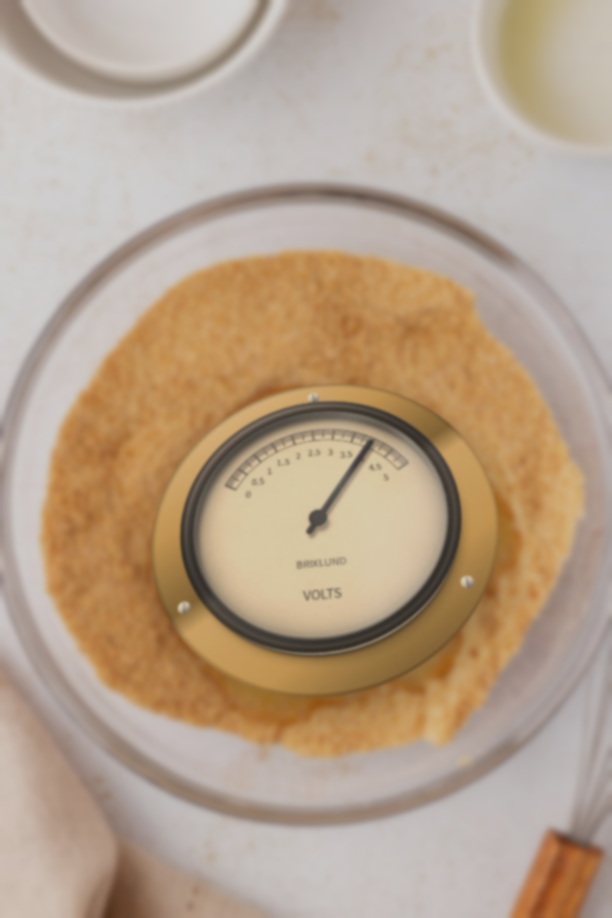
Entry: 4 V
